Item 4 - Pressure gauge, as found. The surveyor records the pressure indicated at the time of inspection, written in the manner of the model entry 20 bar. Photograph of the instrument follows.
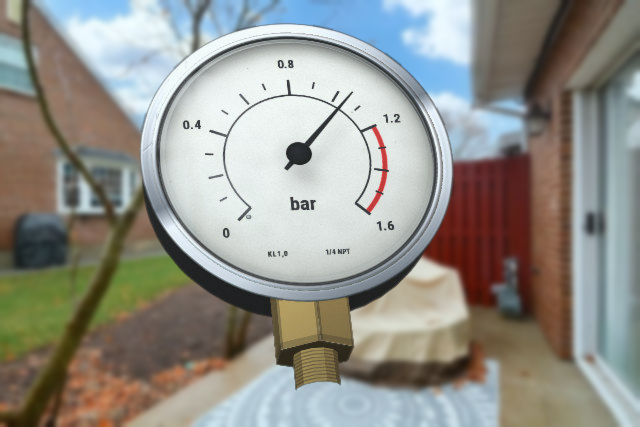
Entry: 1.05 bar
